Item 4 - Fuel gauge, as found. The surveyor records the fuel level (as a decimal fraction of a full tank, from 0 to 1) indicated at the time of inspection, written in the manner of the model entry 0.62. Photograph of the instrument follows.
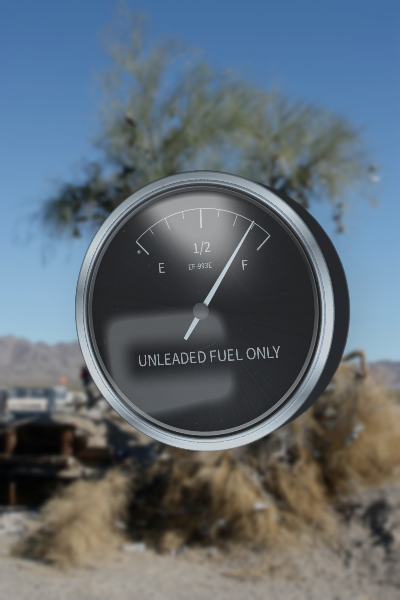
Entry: 0.875
